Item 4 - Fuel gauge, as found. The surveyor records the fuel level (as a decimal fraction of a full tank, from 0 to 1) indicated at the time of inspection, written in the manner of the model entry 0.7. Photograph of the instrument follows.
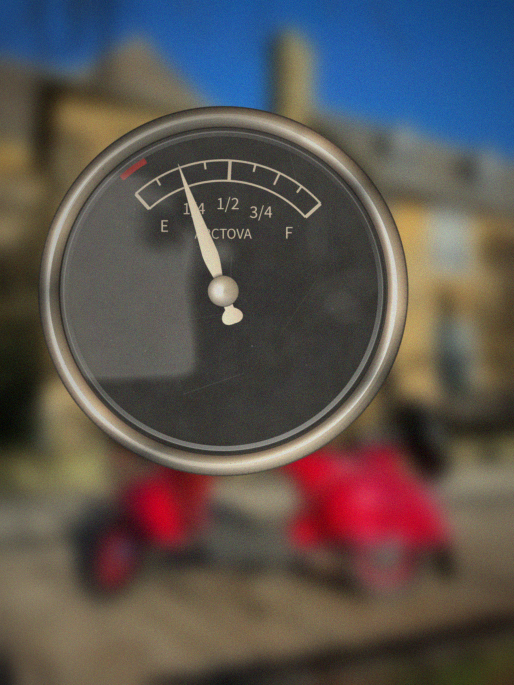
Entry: 0.25
